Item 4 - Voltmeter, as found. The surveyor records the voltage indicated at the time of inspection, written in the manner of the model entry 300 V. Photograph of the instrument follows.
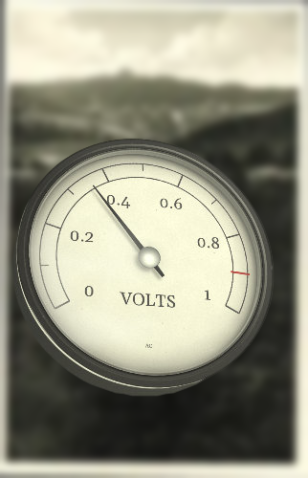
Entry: 0.35 V
